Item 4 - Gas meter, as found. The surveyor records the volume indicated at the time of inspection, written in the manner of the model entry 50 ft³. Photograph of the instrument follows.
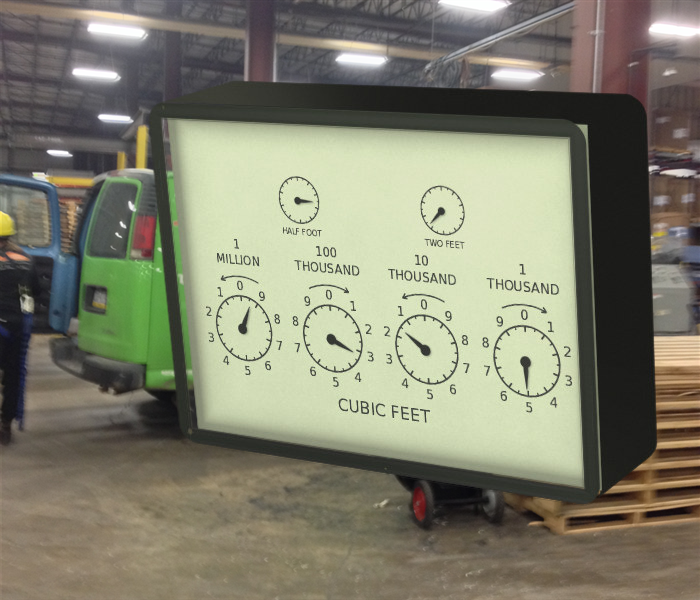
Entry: 931500 ft³
